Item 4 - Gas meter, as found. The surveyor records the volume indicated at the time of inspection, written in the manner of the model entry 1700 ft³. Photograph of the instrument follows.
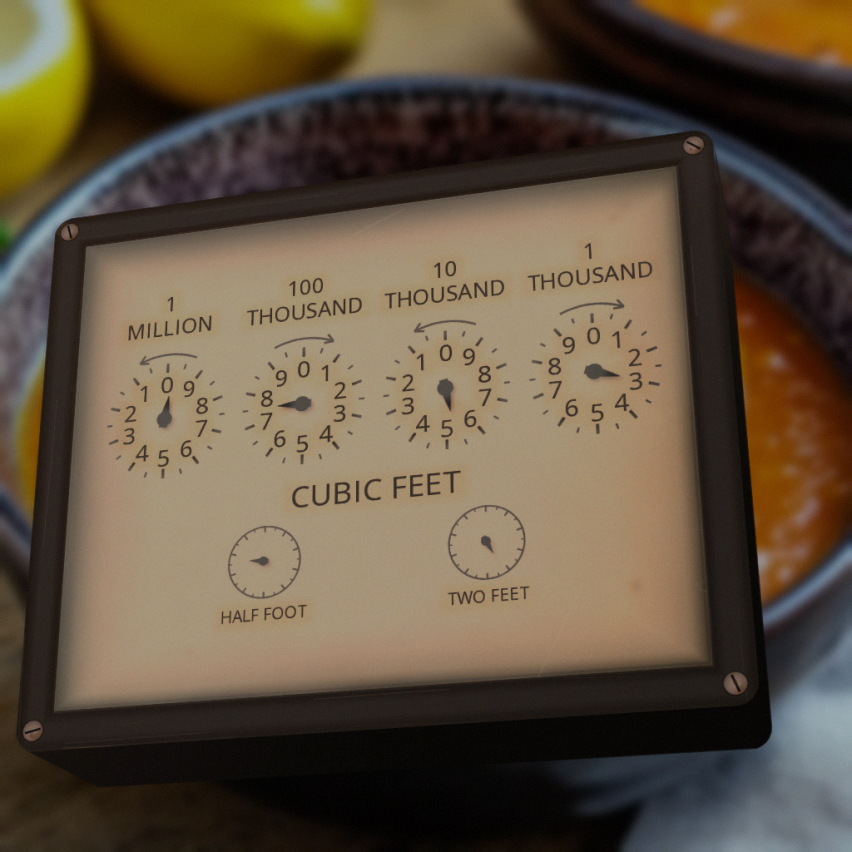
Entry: 975300 ft³
